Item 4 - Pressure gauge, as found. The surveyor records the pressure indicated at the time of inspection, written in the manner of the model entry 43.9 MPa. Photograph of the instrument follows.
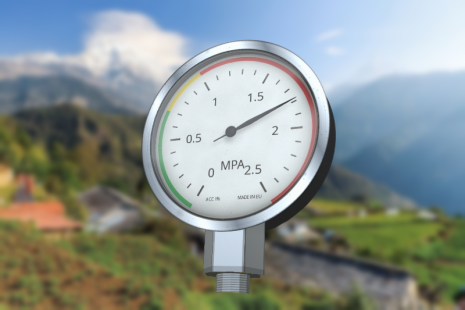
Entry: 1.8 MPa
